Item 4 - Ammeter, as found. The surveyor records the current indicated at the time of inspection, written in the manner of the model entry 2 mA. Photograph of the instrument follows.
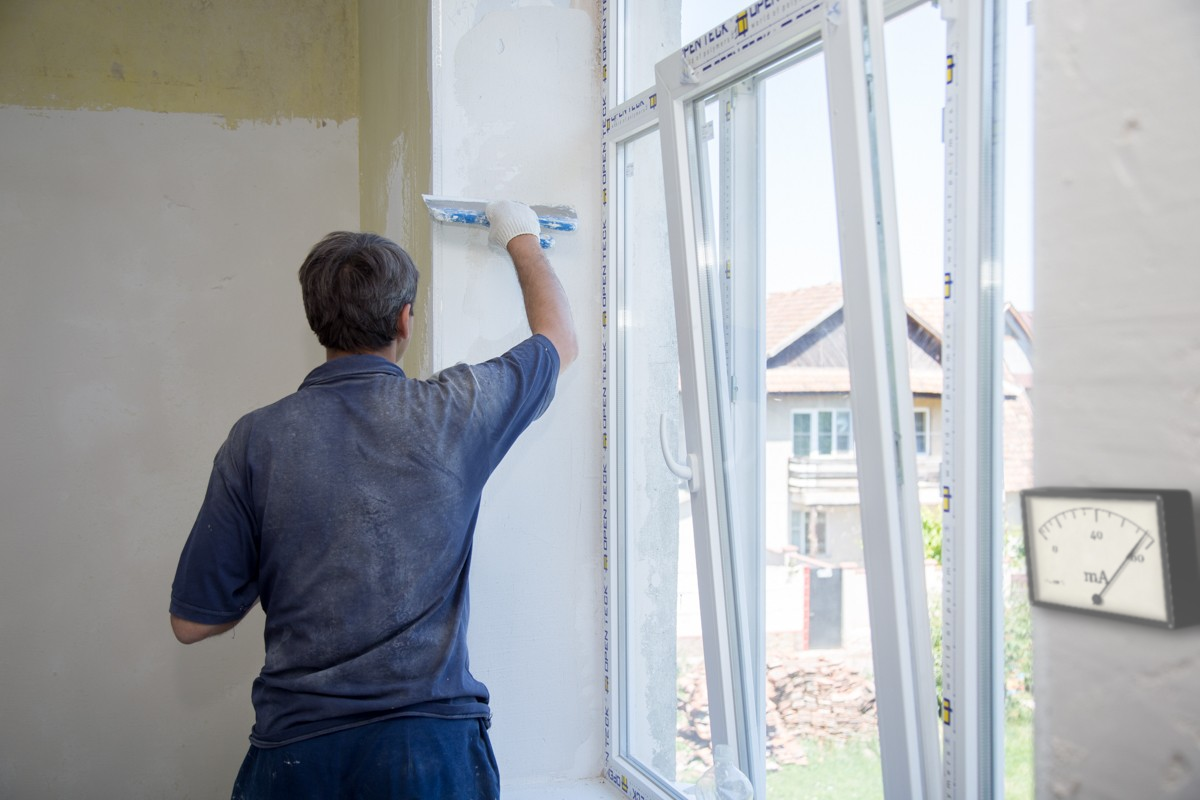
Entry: 57.5 mA
